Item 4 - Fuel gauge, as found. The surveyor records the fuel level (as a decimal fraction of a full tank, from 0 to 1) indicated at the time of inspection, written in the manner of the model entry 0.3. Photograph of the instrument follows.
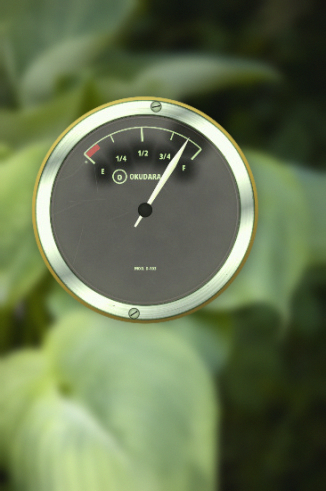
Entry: 0.875
